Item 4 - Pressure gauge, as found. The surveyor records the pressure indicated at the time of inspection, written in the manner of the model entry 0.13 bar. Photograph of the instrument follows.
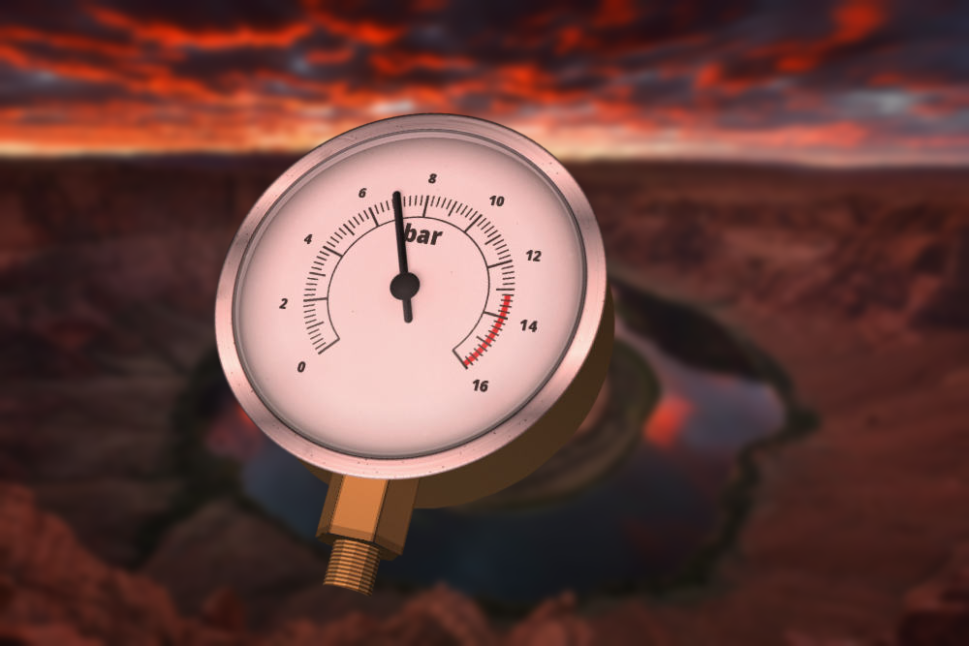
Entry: 7 bar
